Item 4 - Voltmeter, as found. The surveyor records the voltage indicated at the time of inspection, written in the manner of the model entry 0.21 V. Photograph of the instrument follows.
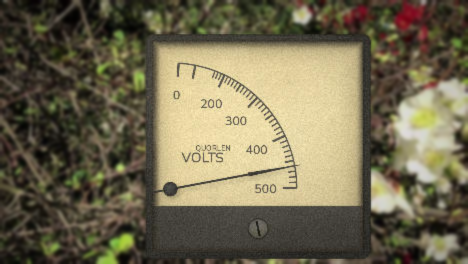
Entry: 460 V
